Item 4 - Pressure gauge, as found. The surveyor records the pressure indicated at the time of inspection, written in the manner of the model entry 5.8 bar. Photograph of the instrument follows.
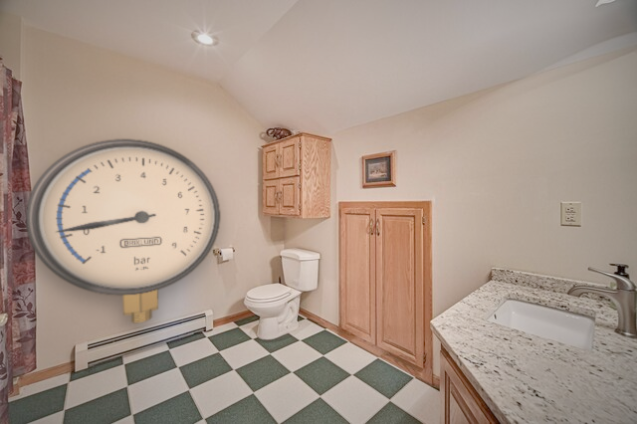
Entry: 0.2 bar
